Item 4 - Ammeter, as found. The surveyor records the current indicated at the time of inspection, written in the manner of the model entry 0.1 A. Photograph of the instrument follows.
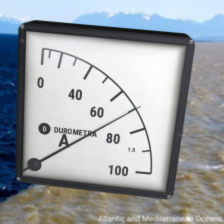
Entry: 70 A
